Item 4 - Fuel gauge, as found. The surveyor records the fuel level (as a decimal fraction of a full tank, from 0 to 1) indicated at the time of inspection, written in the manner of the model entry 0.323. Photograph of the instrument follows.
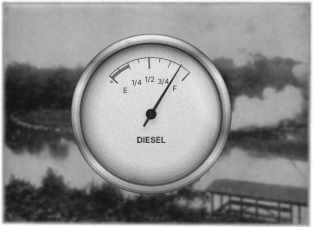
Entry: 0.875
